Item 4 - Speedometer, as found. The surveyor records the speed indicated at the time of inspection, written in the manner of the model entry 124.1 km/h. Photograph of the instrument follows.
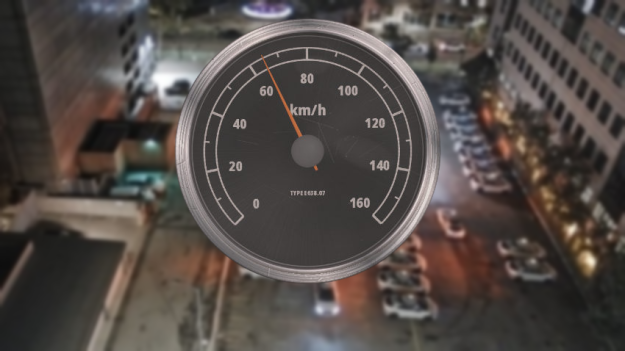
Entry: 65 km/h
